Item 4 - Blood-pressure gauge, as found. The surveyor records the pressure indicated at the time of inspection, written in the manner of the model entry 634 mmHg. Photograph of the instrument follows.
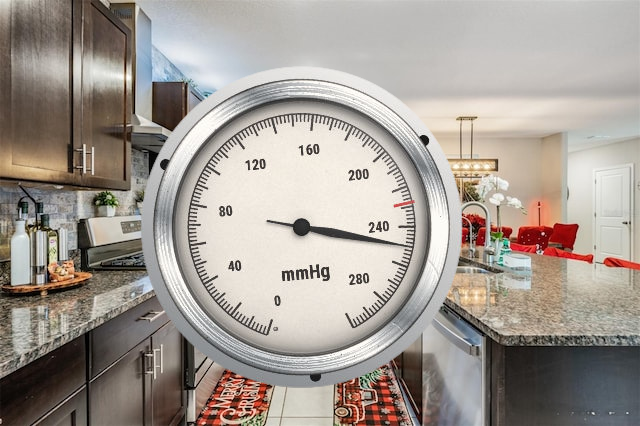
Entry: 250 mmHg
